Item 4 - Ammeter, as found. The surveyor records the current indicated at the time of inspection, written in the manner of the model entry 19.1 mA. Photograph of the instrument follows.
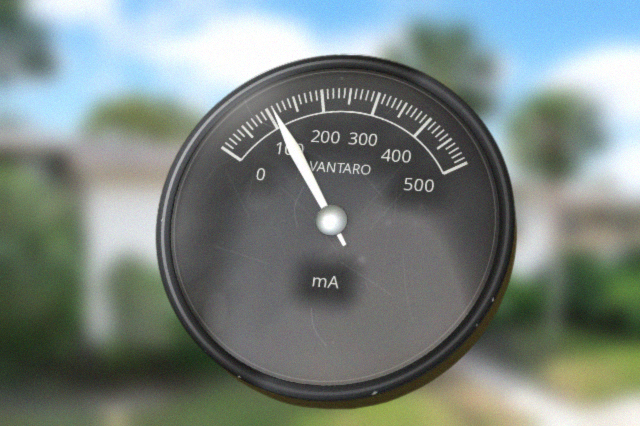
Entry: 110 mA
